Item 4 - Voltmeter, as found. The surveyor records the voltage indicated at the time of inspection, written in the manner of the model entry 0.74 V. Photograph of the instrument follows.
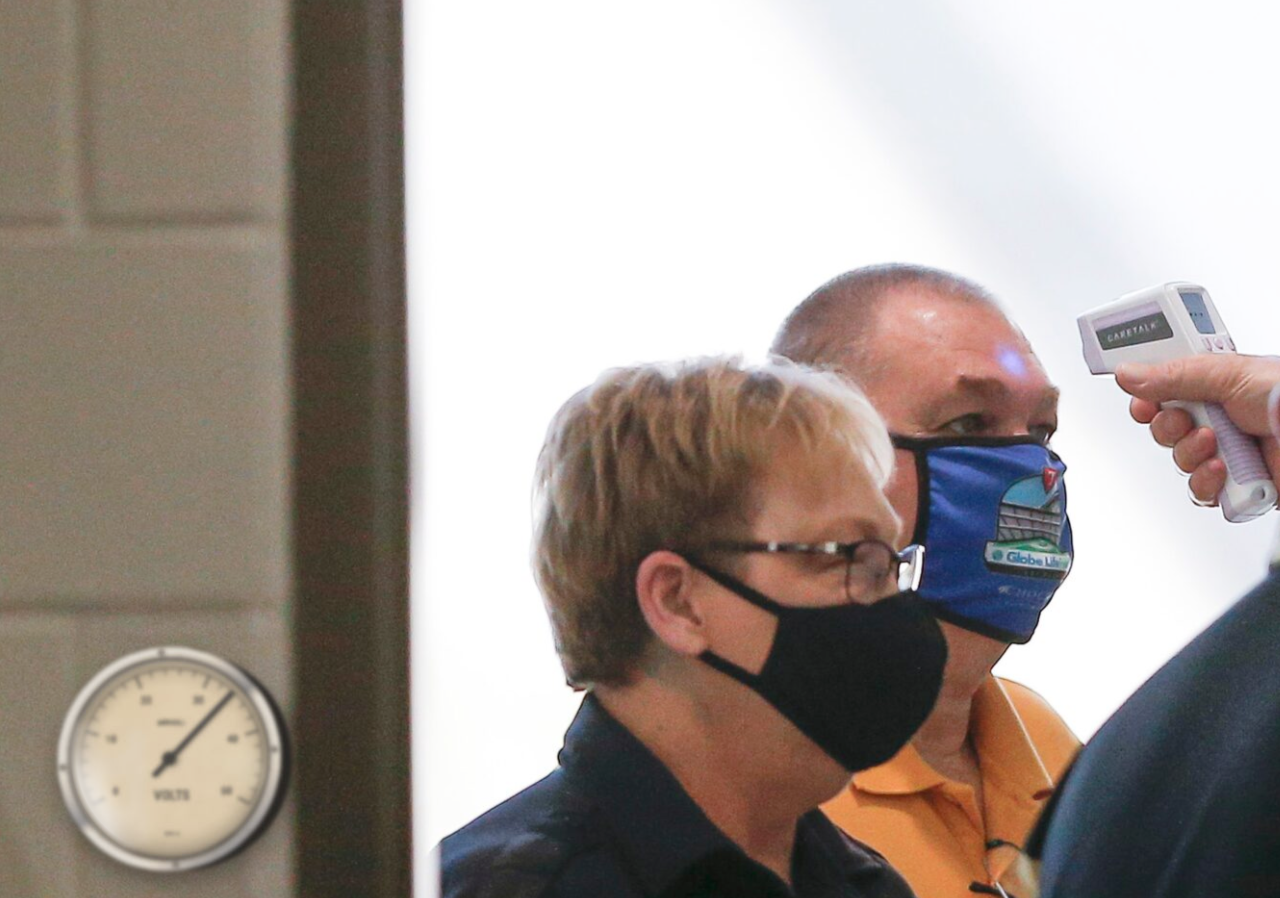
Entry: 34 V
